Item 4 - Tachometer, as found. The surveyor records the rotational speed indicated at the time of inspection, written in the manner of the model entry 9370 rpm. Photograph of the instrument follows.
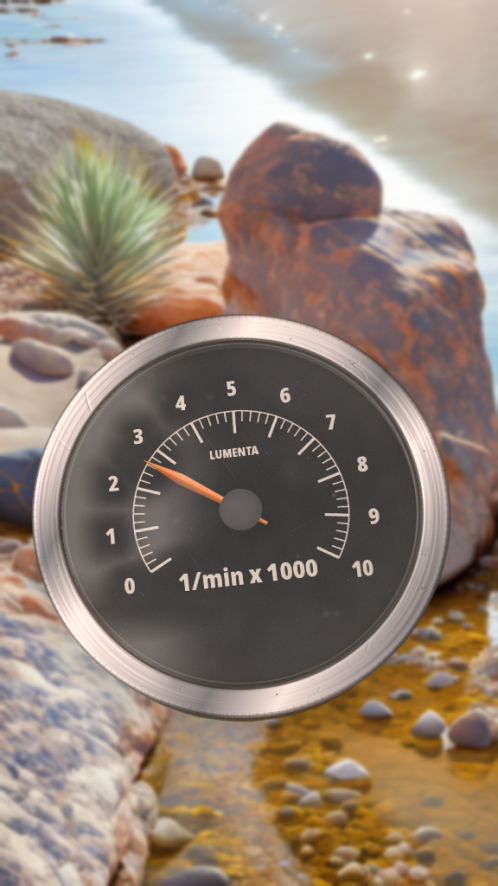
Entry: 2600 rpm
